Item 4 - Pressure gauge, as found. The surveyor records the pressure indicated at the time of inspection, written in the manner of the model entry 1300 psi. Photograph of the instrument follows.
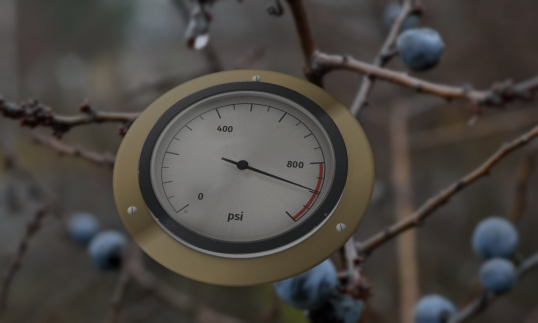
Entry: 900 psi
